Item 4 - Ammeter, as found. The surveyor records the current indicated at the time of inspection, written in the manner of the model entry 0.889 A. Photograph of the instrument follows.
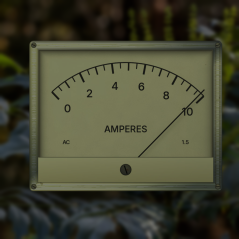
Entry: 9.75 A
